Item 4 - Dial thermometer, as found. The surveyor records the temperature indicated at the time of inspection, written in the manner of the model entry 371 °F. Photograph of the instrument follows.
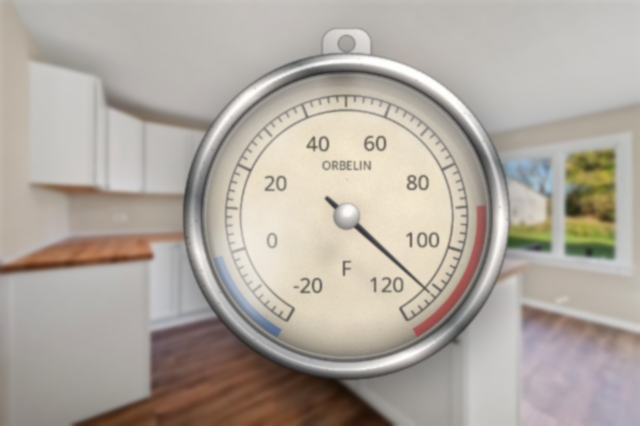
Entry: 112 °F
